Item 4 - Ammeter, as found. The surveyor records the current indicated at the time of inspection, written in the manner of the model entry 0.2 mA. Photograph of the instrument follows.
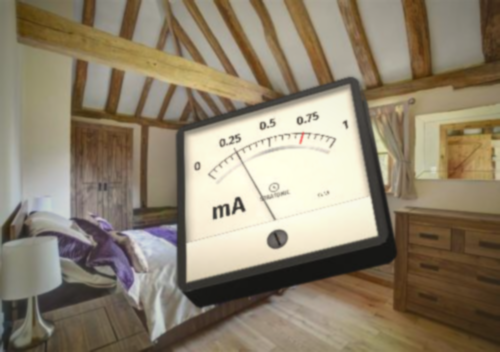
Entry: 0.25 mA
